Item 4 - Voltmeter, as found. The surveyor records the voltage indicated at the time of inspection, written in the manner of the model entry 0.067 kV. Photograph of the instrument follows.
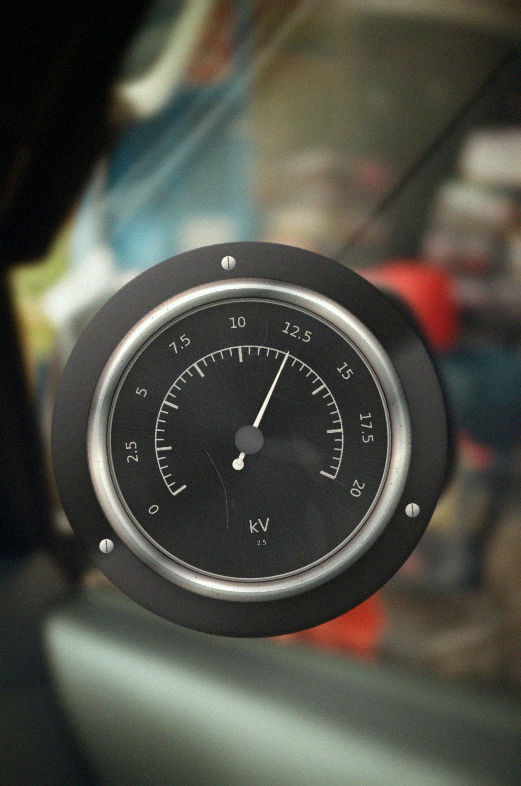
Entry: 12.5 kV
